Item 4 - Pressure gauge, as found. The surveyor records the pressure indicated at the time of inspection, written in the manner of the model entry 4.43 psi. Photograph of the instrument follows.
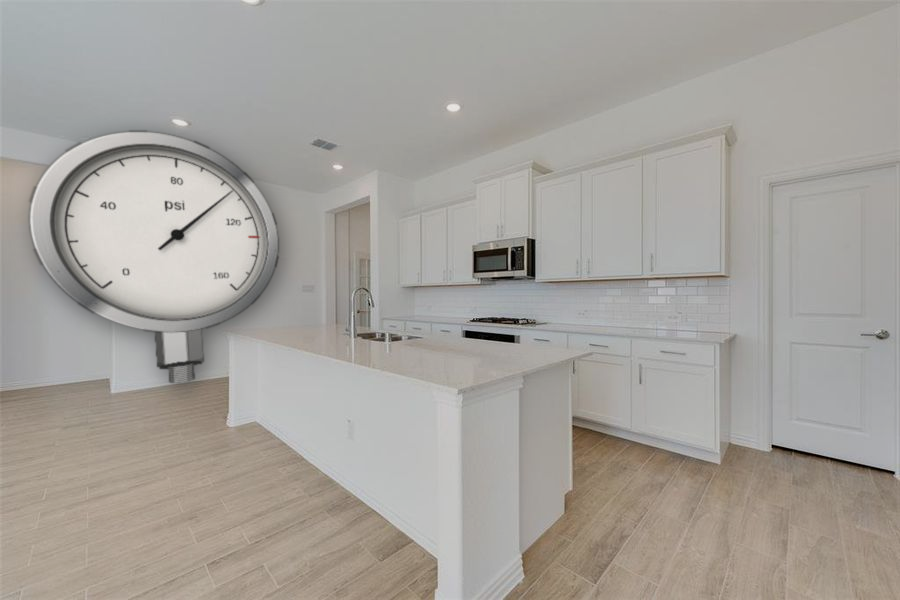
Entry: 105 psi
